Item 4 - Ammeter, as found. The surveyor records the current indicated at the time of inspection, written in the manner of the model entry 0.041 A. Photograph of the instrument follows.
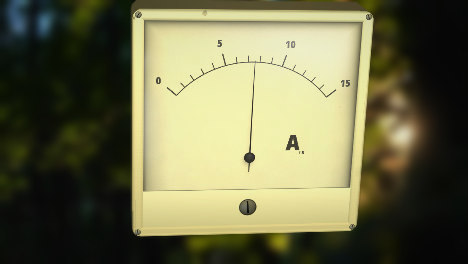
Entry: 7.5 A
